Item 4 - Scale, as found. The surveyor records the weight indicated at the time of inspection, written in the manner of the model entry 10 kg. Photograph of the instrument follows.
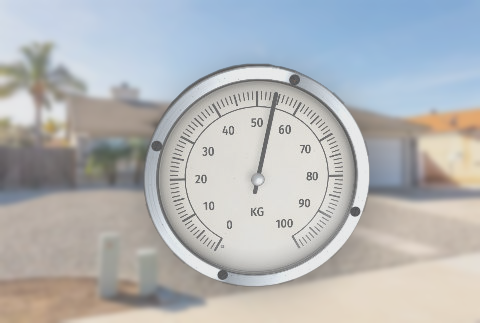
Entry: 54 kg
